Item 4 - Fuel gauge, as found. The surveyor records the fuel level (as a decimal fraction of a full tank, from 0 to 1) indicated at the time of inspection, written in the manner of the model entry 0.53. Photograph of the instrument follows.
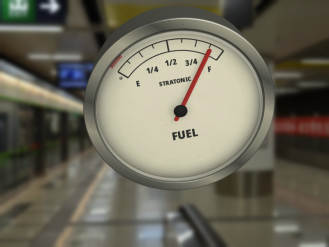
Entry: 0.875
